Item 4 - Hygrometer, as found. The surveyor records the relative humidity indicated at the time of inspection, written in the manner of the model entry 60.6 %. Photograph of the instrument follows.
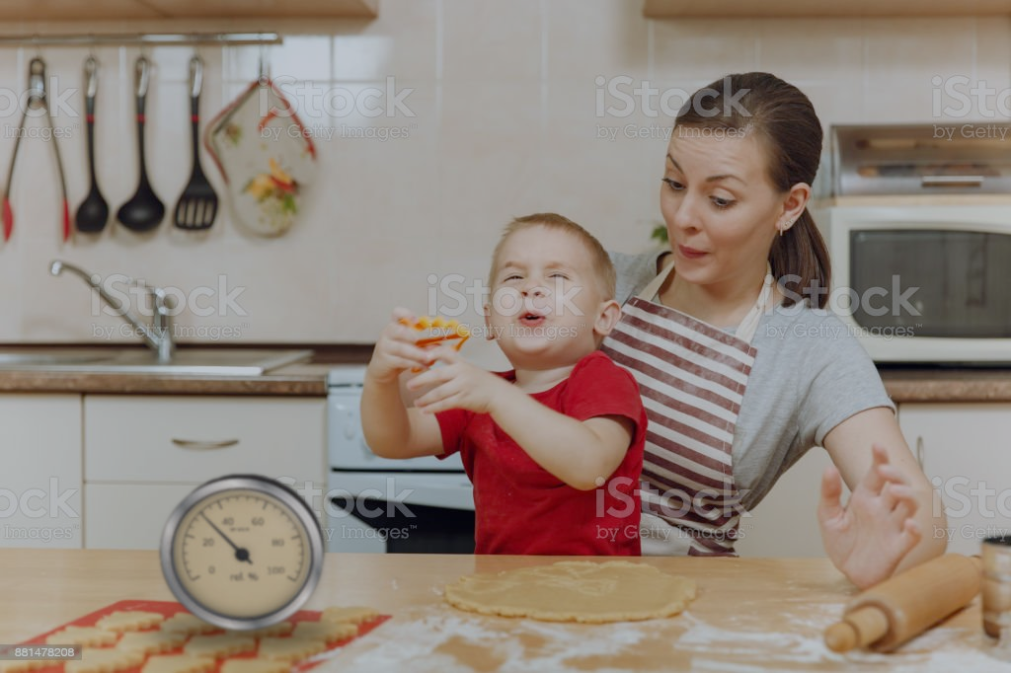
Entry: 32 %
